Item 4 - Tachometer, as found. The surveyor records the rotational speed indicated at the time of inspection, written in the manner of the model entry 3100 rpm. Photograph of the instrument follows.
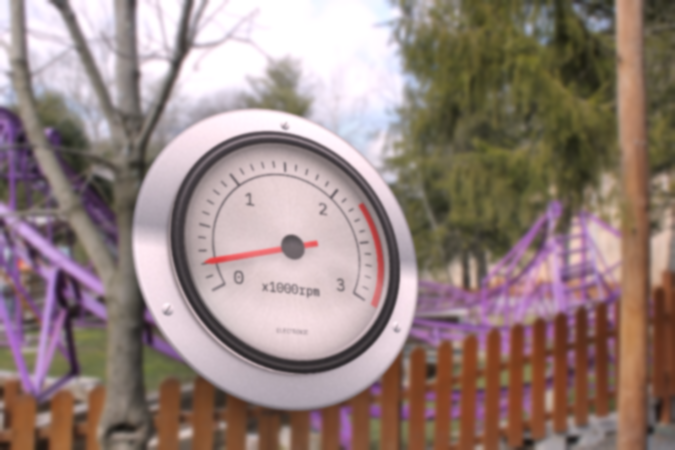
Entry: 200 rpm
